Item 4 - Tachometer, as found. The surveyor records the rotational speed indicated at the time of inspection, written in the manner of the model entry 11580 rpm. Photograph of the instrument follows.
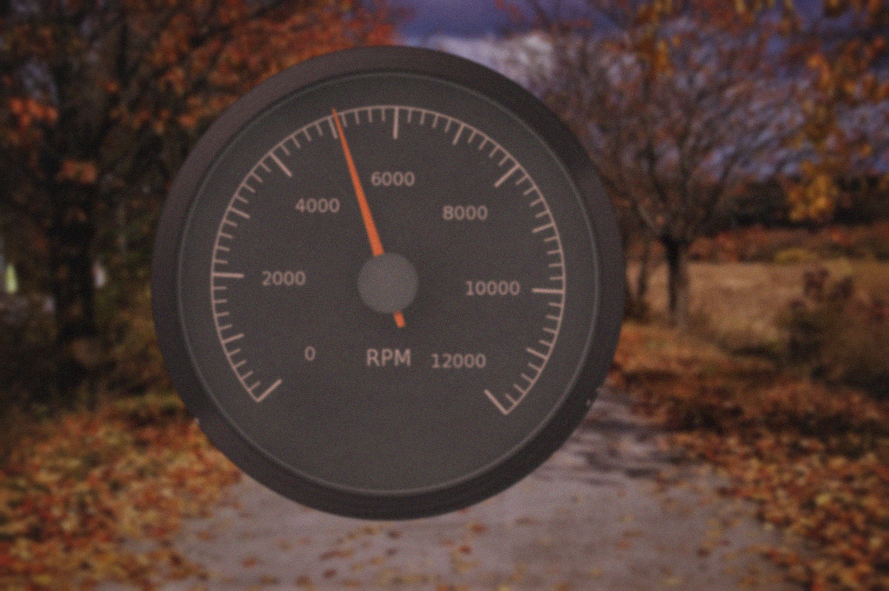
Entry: 5100 rpm
